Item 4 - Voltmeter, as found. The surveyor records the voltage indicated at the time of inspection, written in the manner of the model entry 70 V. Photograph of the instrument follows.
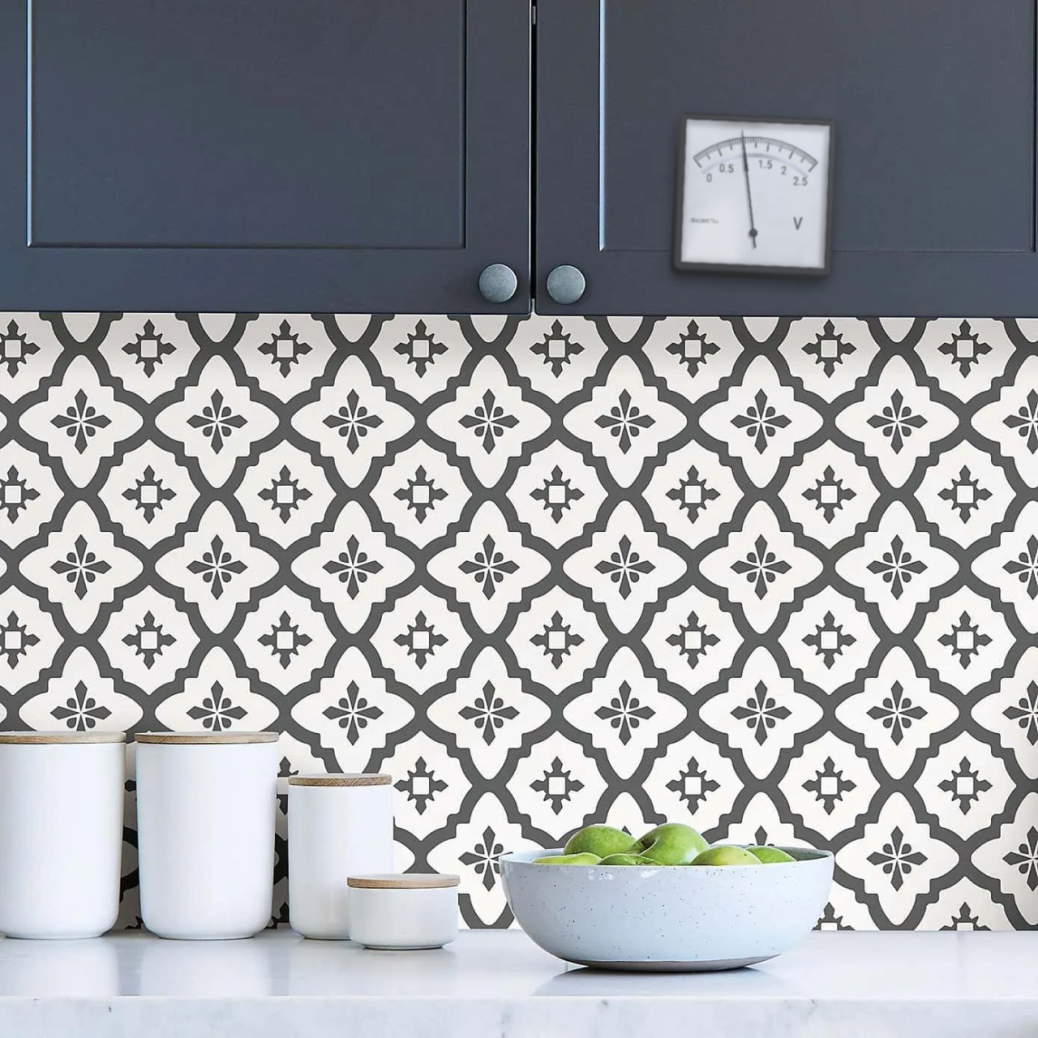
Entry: 1 V
